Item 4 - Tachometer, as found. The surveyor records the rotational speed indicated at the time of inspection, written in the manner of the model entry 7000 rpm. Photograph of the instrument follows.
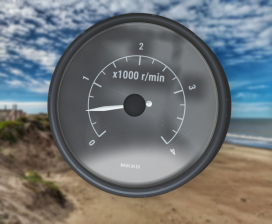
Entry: 500 rpm
